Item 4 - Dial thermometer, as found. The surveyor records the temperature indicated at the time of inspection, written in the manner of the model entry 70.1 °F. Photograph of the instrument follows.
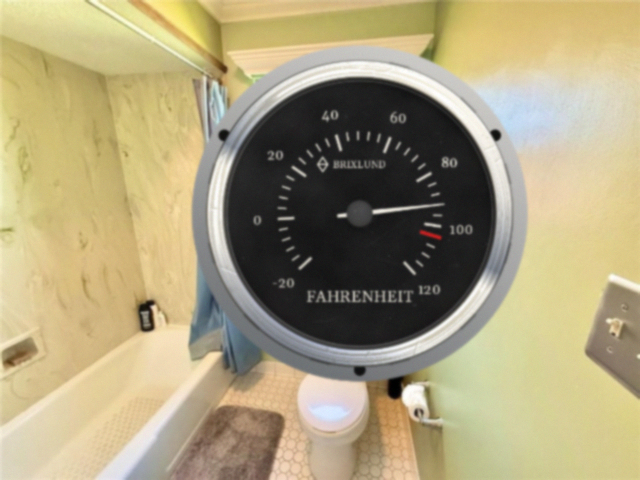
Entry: 92 °F
